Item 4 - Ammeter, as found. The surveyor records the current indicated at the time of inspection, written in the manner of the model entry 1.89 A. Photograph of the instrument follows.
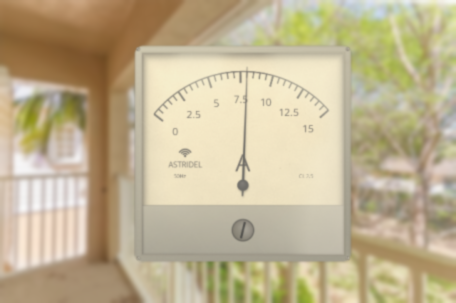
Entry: 8 A
